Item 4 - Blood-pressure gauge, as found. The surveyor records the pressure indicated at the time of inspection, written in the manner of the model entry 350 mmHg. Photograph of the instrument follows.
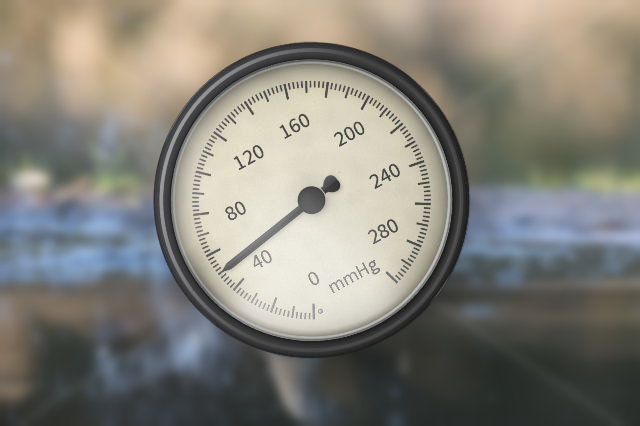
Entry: 50 mmHg
